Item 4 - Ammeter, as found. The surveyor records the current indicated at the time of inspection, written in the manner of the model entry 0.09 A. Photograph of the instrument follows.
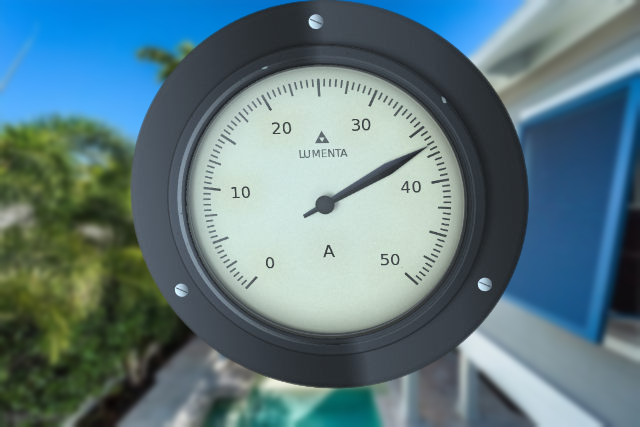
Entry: 36.5 A
